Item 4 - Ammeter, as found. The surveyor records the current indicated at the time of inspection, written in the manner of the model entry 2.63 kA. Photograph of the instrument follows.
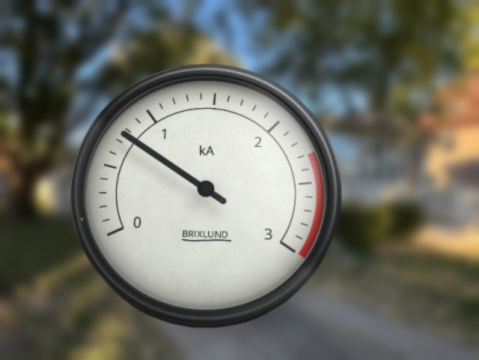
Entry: 0.75 kA
